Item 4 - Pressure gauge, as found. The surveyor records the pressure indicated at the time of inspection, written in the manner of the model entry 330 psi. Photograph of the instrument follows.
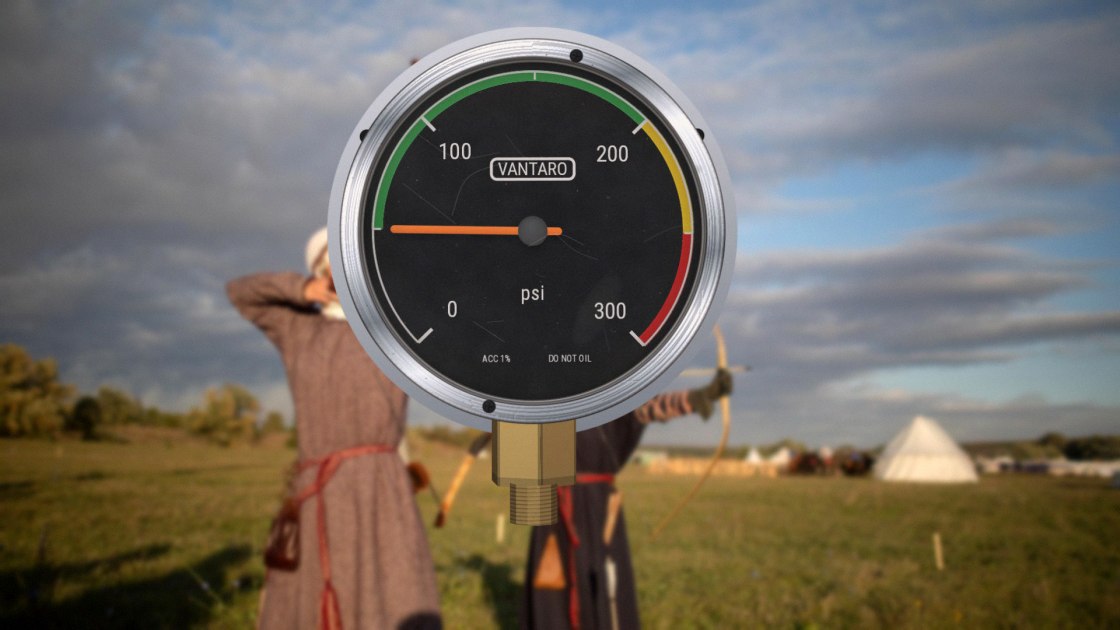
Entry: 50 psi
